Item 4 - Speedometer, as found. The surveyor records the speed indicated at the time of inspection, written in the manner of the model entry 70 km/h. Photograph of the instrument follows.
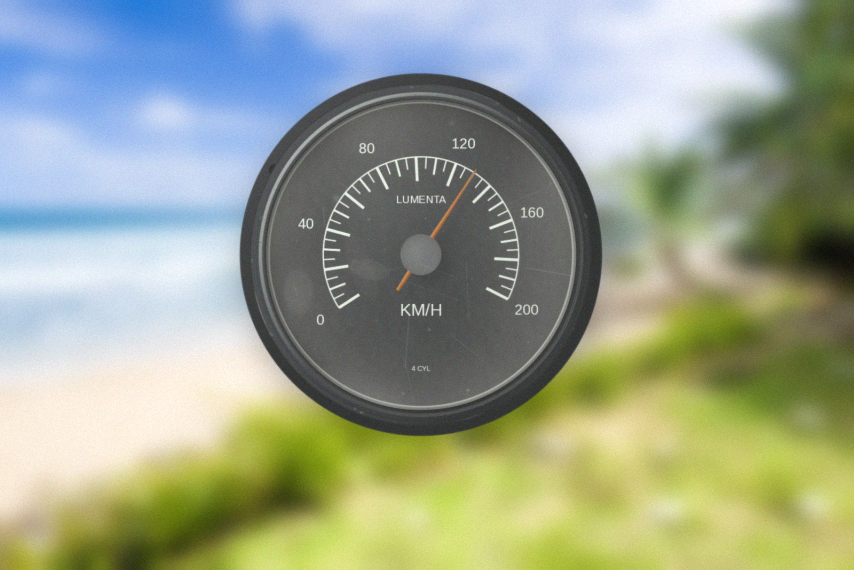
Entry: 130 km/h
